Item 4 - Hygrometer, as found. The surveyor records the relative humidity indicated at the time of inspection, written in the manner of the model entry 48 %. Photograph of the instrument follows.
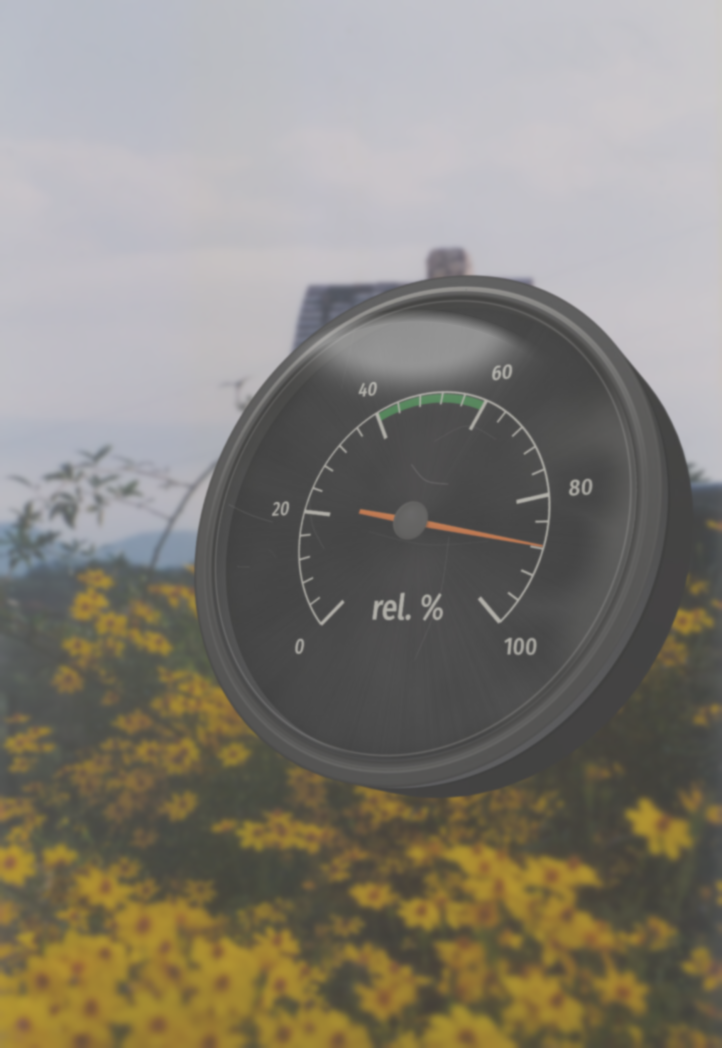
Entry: 88 %
